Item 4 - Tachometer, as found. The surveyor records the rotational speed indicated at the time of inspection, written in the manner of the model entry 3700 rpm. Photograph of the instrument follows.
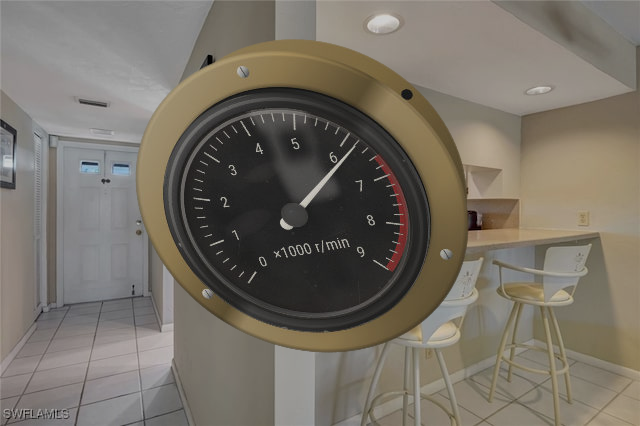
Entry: 6200 rpm
